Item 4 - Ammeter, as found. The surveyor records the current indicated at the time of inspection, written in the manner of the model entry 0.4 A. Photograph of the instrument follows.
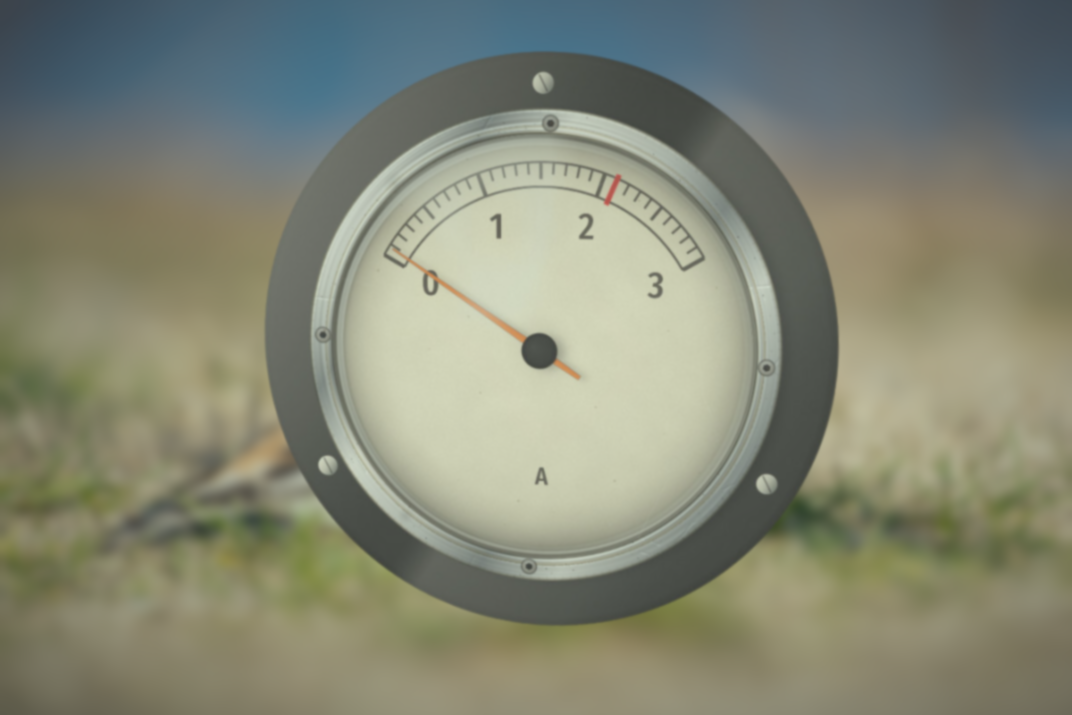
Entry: 0.1 A
